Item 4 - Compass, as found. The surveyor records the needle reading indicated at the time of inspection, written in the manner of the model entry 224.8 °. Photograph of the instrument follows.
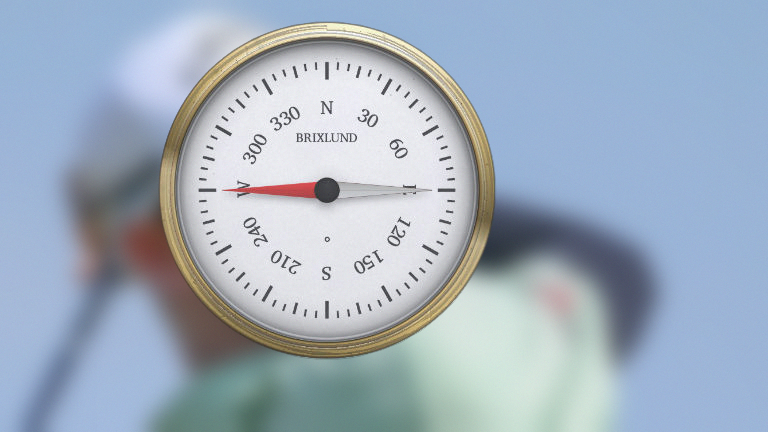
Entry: 270 °
